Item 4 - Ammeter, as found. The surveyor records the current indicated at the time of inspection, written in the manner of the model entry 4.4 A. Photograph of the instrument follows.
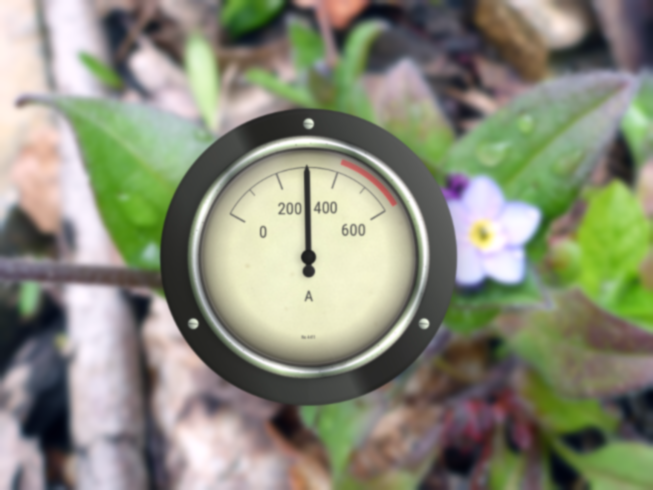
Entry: 300 A
